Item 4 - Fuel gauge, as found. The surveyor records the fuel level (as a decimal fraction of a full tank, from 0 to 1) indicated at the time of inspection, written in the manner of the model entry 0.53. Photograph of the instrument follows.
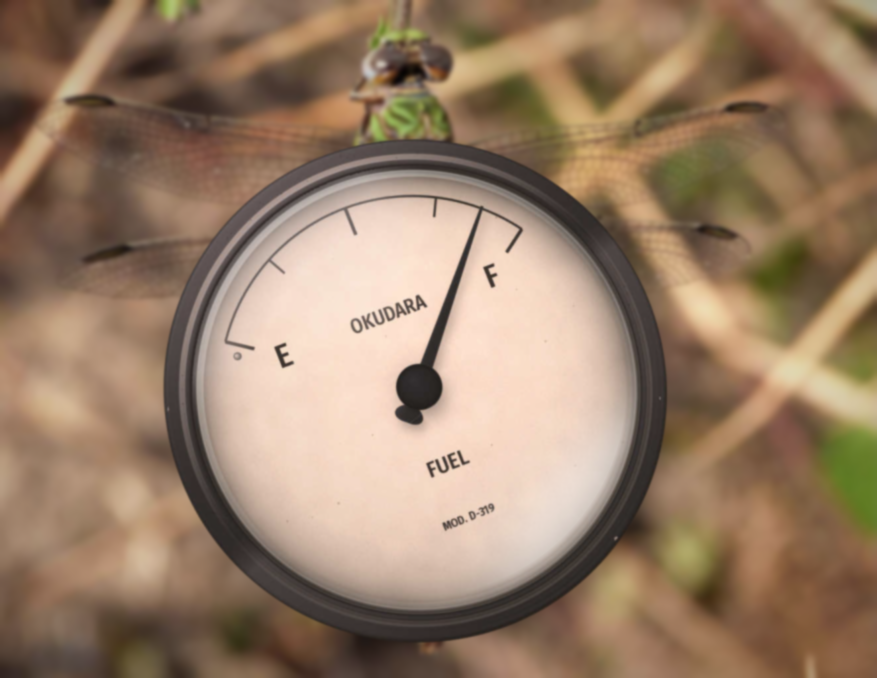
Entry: 0.875
